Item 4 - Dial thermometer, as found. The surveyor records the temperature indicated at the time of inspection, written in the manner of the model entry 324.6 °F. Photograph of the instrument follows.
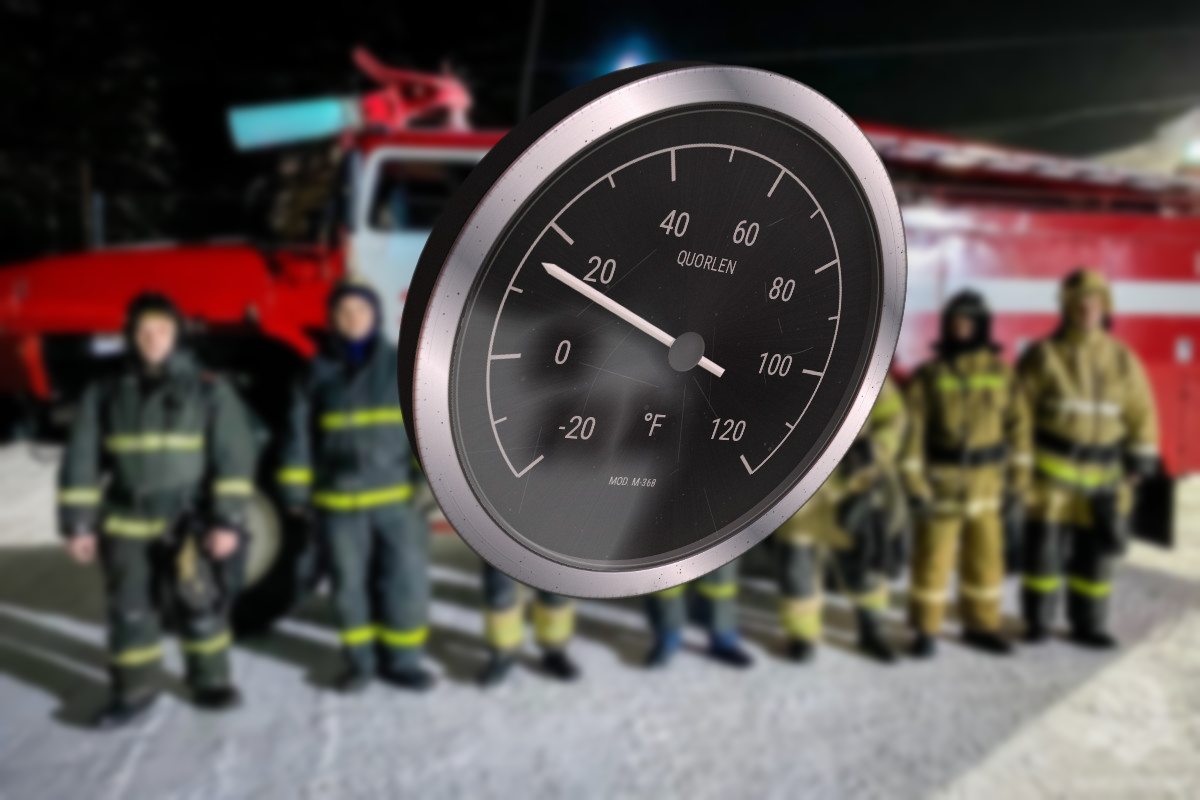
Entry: 15 °F
